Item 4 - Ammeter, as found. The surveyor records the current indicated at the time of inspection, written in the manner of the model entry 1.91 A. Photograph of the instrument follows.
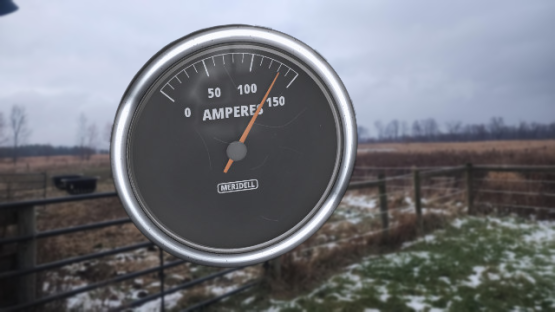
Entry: 130 A
